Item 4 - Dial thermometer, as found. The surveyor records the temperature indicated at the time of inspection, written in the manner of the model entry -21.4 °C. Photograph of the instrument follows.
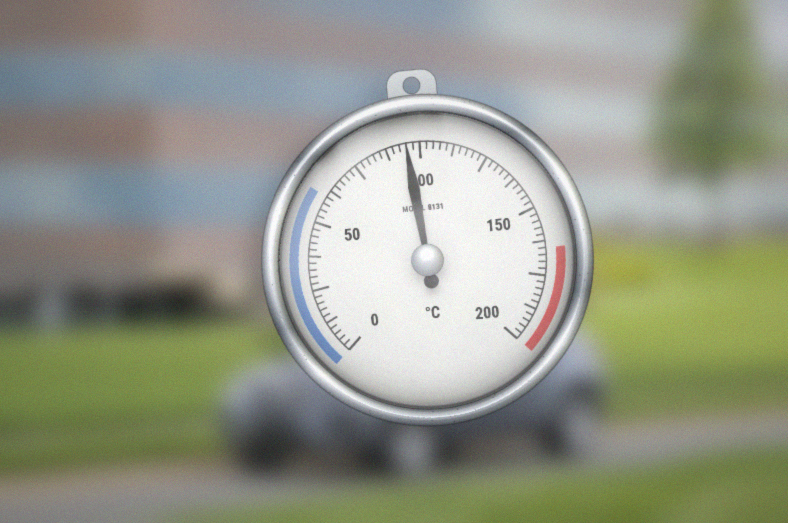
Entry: 95 °C
